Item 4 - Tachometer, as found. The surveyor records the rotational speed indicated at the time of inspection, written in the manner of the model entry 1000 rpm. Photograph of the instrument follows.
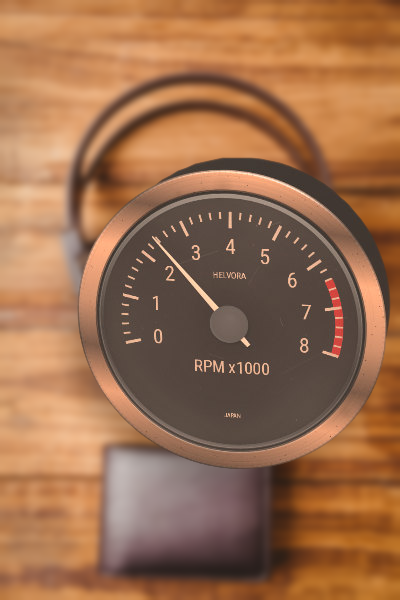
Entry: 2400 rpm
